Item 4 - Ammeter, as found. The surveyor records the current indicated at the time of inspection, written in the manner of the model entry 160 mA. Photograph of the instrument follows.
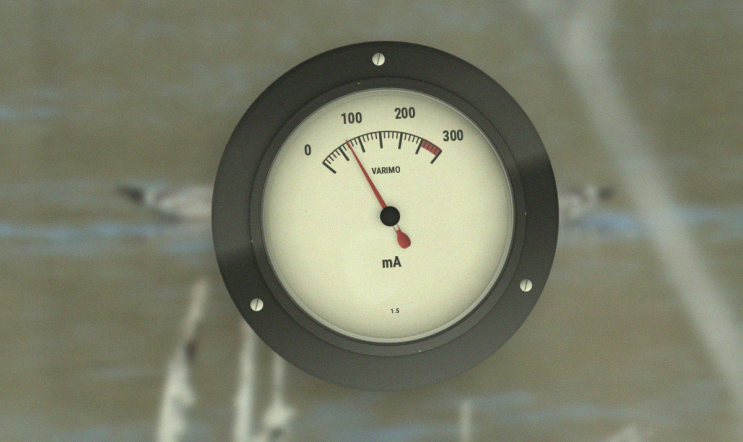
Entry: 70 mA
